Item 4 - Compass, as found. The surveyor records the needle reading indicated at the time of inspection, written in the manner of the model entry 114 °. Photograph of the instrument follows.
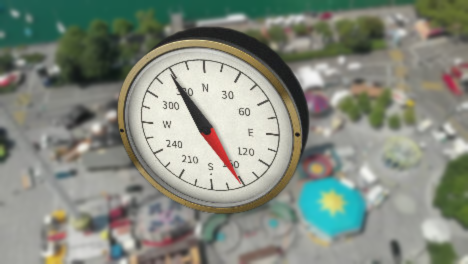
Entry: 150 °
